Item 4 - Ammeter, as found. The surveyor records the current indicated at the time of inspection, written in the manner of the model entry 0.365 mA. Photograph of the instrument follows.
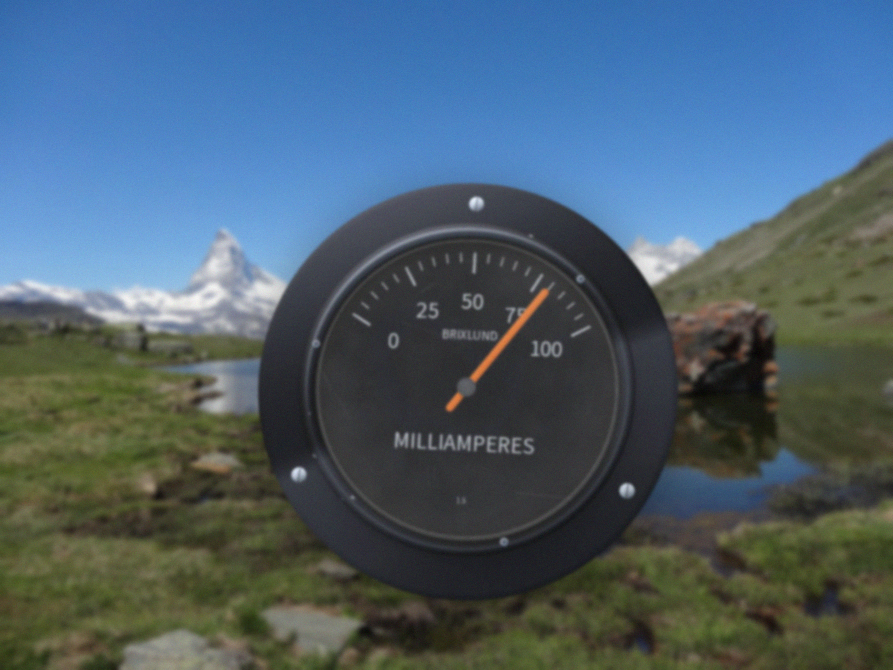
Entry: 80 mA
